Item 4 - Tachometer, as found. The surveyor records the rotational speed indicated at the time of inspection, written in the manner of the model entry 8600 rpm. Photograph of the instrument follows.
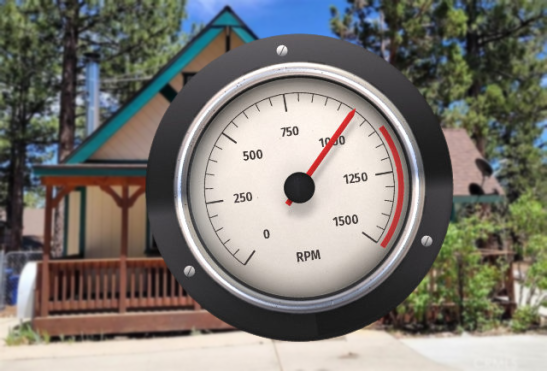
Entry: 1000 rpm
